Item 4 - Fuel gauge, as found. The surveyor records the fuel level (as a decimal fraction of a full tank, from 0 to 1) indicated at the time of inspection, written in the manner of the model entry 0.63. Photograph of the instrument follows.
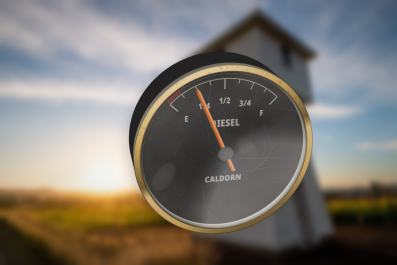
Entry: 0.25
